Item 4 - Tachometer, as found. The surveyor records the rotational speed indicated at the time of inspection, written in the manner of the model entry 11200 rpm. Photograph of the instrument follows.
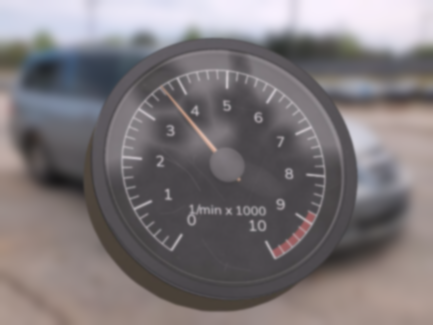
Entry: 3600 rpm
